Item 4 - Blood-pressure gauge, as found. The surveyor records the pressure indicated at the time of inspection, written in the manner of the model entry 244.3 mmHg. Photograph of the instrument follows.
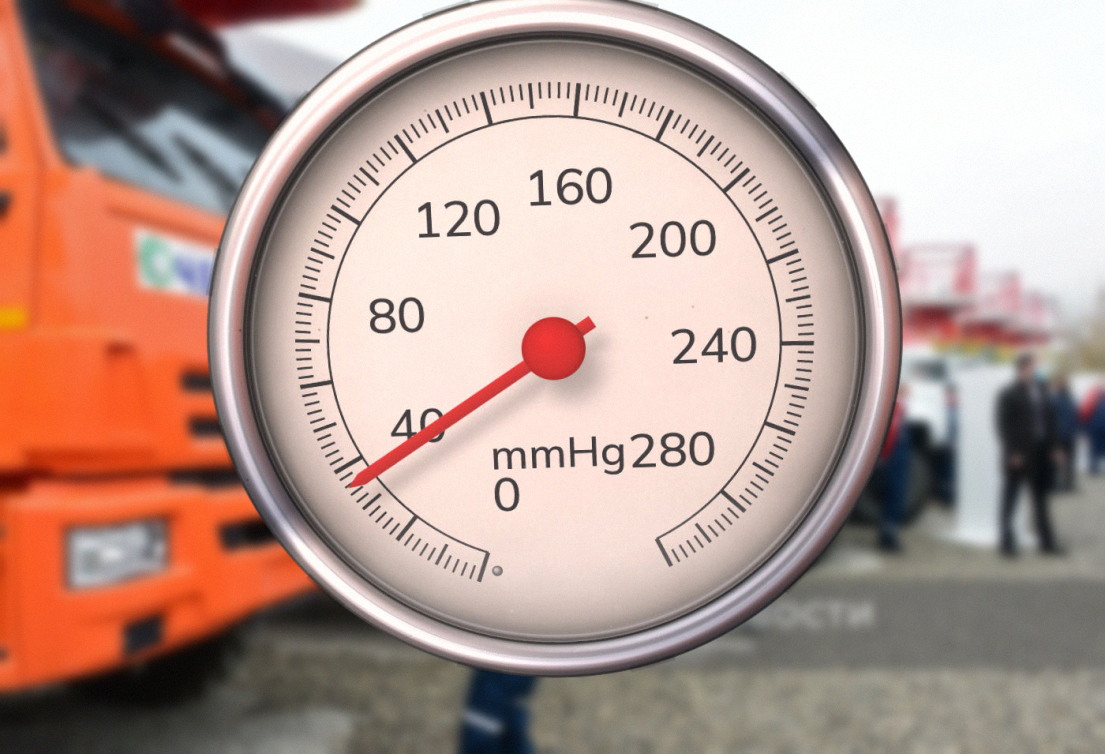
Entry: 36 mmHg
